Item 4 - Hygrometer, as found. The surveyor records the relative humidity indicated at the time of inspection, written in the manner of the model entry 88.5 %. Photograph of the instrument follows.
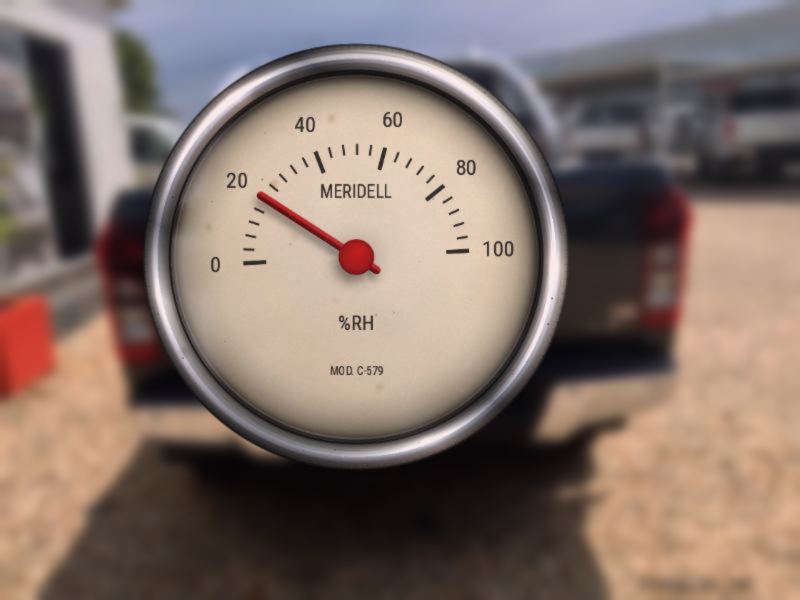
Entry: 20 %
